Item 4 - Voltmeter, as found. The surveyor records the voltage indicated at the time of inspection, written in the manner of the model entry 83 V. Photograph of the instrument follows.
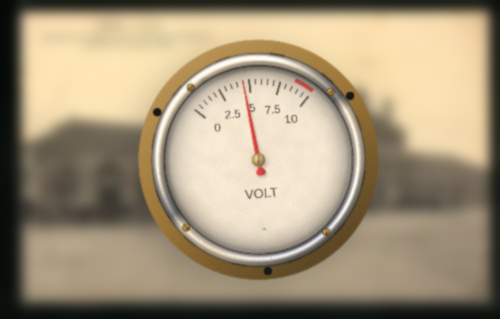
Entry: 4.5 V
